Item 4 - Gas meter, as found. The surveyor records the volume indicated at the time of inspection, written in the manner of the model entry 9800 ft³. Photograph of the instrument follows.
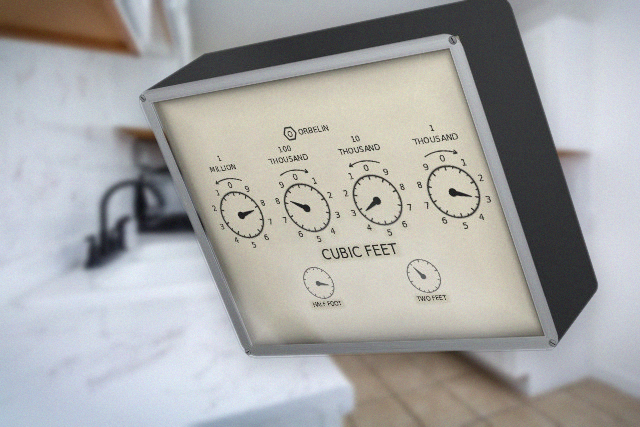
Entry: 783300 ft³
